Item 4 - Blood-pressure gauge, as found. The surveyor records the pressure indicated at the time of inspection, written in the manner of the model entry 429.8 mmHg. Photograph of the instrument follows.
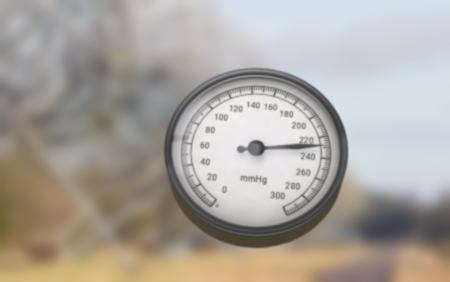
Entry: 230 mmHg
